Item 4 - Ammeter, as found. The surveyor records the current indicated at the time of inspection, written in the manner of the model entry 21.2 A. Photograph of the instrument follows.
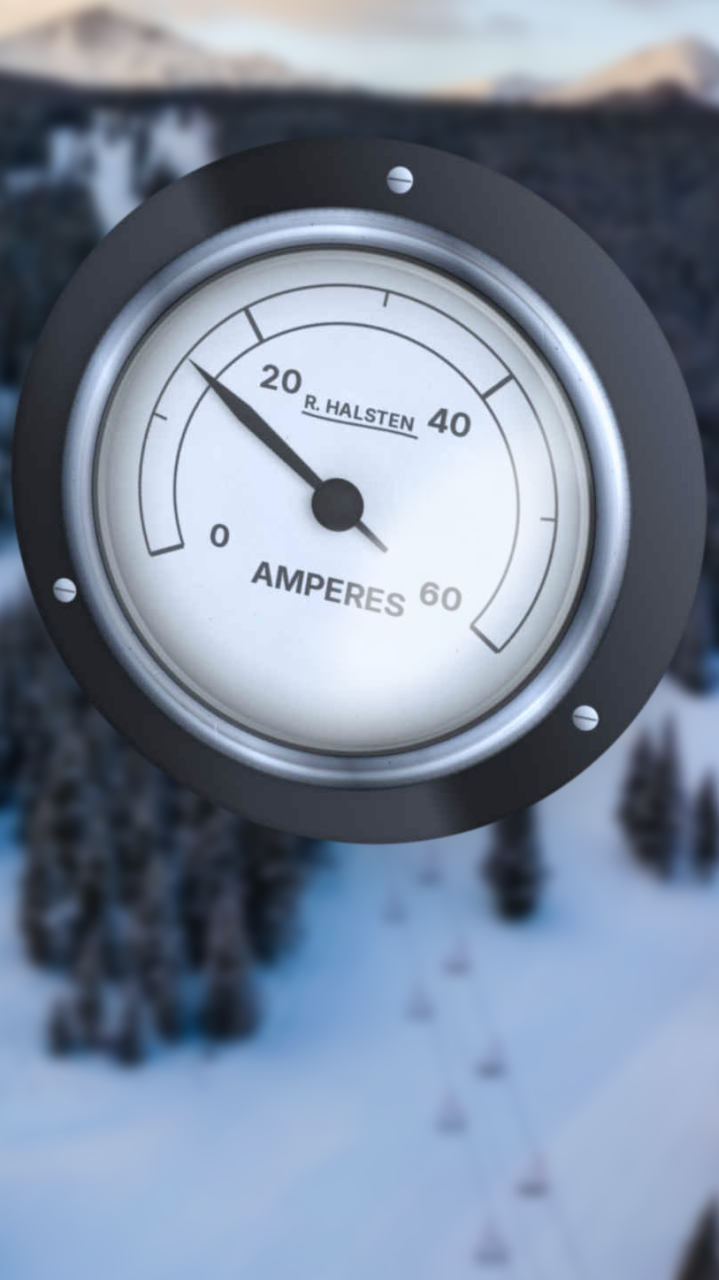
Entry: 15 A
